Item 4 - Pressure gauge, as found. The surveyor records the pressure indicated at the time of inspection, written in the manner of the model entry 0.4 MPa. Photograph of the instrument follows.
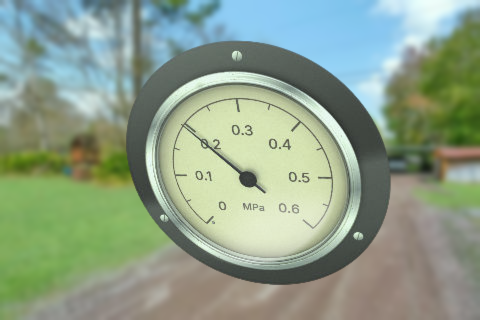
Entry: 0.2 MPa
